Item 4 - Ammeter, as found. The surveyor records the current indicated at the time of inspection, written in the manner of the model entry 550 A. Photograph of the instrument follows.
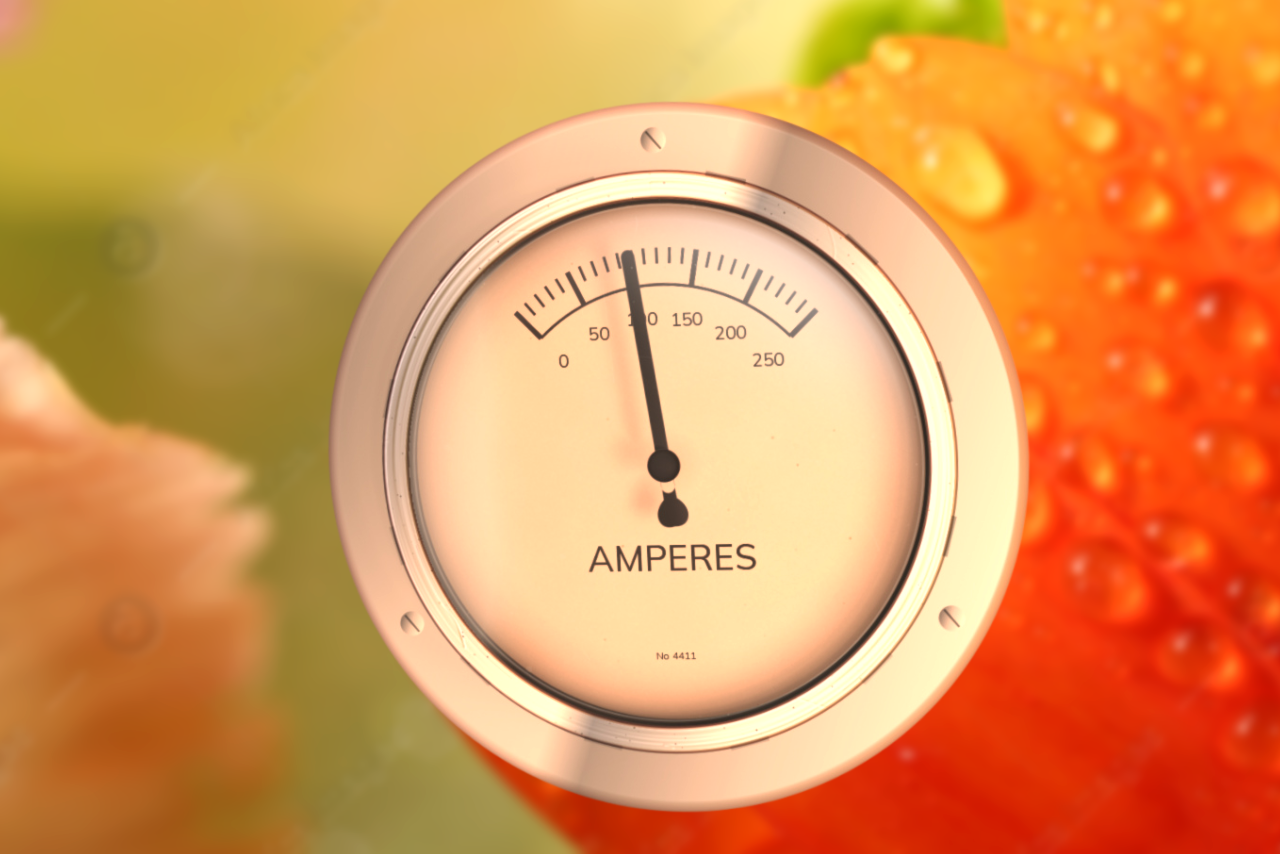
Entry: 100 A
